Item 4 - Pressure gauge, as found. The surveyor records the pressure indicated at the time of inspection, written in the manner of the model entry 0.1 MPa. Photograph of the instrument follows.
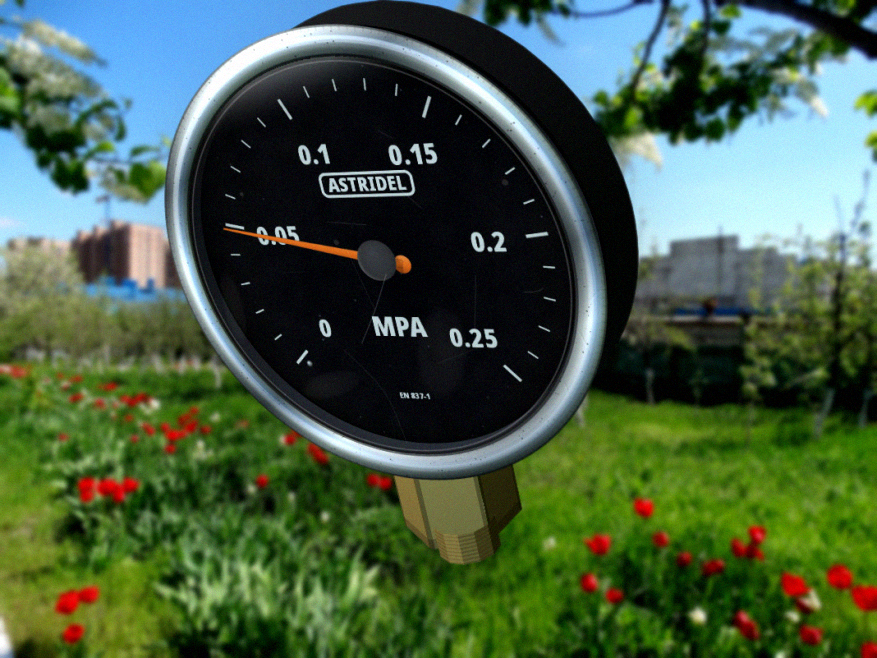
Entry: 0.05 MPa
